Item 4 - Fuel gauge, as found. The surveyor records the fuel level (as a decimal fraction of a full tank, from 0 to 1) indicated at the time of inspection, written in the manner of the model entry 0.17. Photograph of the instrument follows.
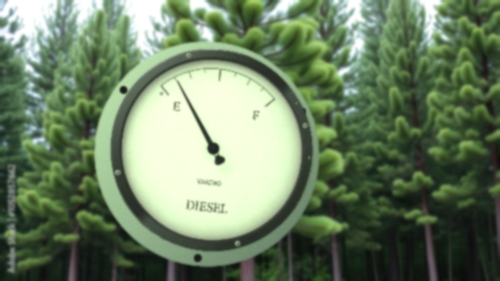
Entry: 0.125
